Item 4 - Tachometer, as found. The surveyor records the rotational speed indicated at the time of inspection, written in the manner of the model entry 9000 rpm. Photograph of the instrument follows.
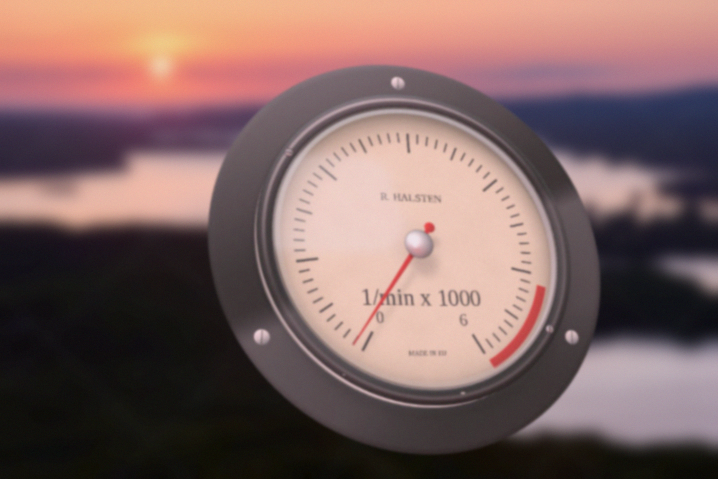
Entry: 100 rpm
